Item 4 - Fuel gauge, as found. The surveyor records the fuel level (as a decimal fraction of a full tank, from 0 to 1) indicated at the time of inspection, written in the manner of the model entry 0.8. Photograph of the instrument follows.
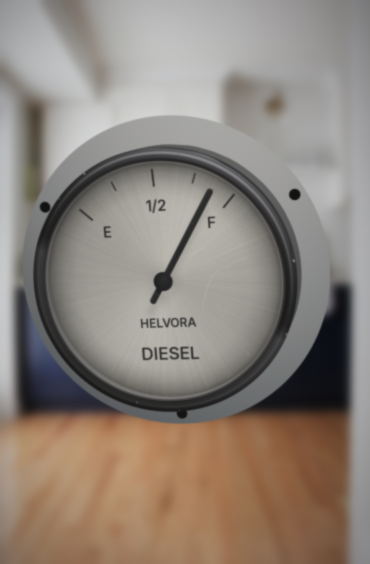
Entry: 0.875
